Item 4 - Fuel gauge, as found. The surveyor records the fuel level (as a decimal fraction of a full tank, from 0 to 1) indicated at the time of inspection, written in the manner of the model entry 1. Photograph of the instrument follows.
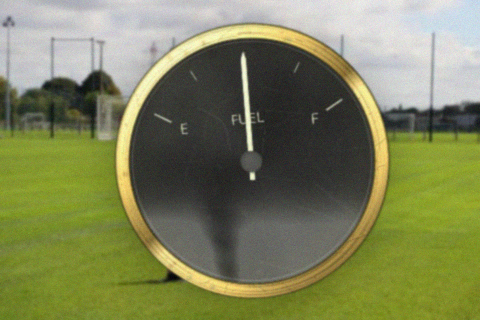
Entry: 0.5
